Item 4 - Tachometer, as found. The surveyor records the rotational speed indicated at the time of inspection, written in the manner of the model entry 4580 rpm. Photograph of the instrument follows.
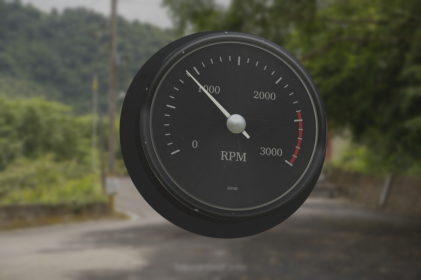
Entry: 900 rpm
